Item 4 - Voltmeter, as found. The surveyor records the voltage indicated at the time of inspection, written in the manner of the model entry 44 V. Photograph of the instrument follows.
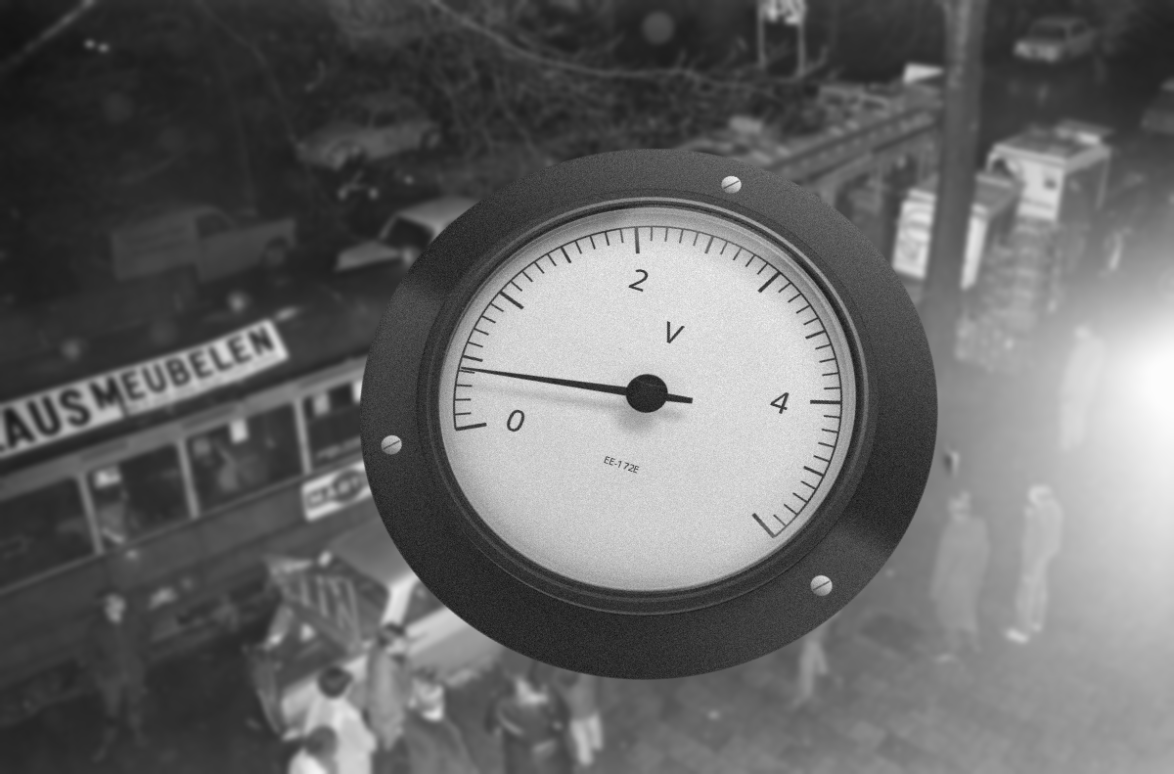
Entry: 0.4 V
